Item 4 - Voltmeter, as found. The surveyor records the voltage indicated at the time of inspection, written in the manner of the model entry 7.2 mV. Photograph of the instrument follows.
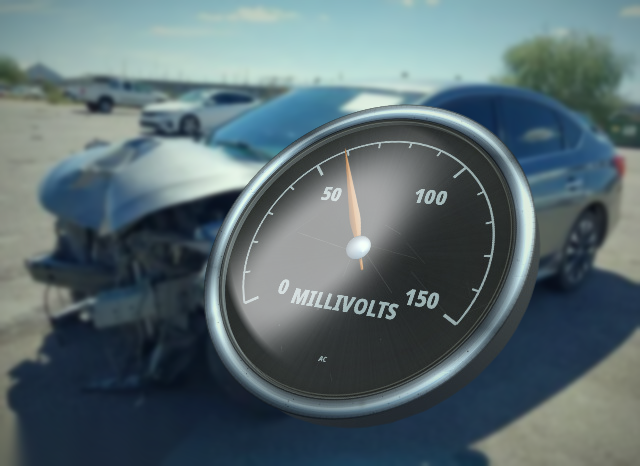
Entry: 60 mV
